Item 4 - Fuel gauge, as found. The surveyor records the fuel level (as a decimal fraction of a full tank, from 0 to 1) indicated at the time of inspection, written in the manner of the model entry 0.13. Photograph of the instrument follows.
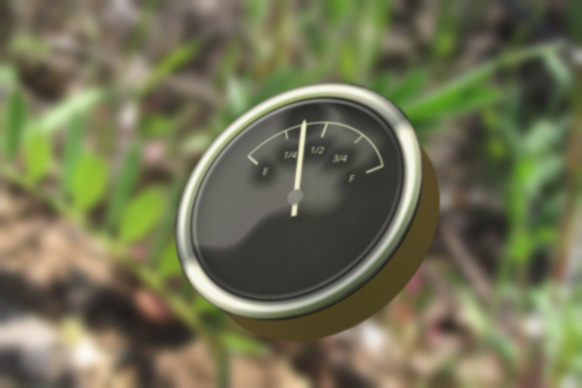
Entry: 0.375
